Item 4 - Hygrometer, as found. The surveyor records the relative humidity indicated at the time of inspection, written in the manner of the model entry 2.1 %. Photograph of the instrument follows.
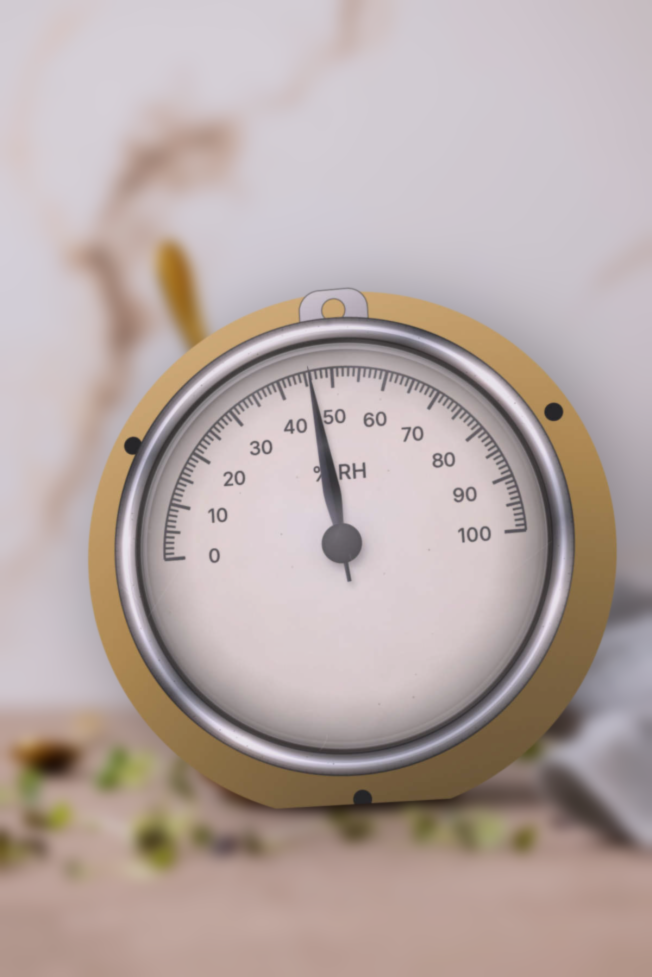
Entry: 46 %
